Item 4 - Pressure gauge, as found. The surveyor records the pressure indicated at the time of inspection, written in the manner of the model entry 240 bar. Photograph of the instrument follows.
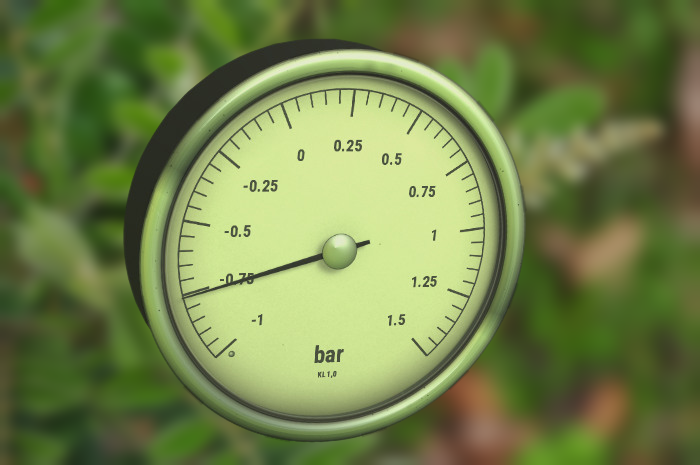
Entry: -0.75 bar
